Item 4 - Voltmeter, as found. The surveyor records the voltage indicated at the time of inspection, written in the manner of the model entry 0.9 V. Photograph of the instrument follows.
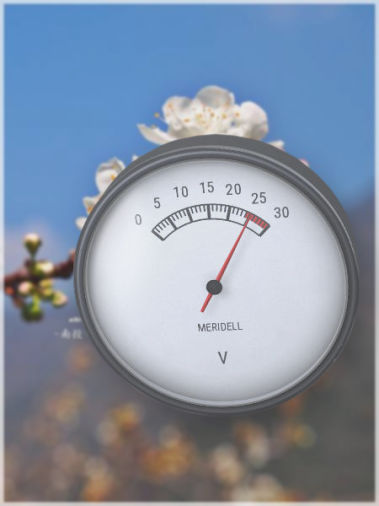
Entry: 25 V
